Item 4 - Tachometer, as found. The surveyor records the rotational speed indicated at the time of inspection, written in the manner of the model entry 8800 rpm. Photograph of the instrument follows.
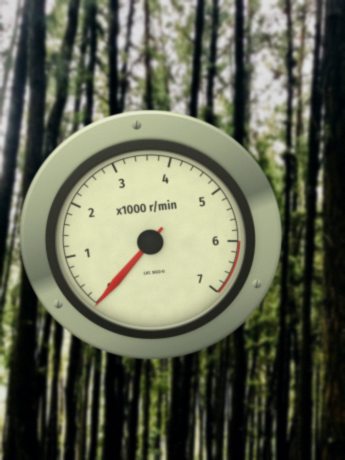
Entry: 0 rpm
